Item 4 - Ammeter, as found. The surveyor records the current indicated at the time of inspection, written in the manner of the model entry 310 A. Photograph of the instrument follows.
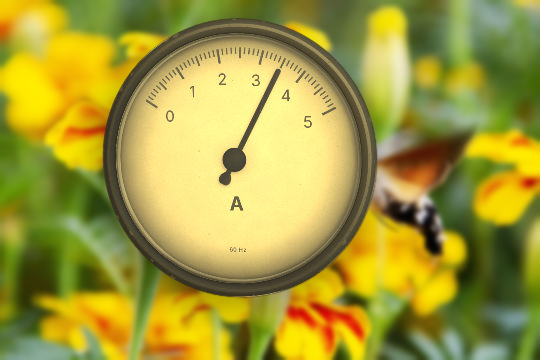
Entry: 3.5 A
